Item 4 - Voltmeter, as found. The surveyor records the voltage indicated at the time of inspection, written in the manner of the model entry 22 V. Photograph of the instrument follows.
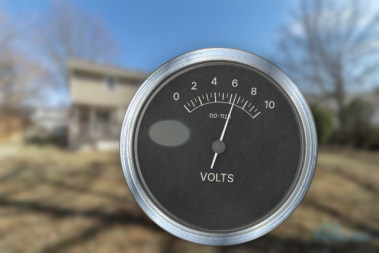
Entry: 6.5 V
